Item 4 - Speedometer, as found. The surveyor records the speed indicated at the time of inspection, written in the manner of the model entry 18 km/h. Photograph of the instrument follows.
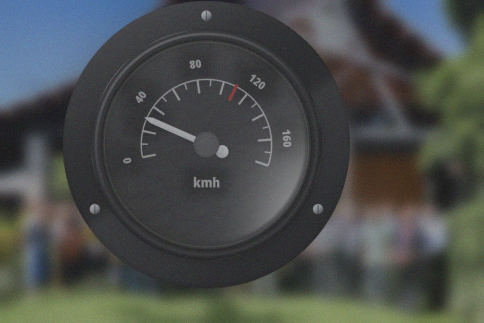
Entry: 30 km/h
